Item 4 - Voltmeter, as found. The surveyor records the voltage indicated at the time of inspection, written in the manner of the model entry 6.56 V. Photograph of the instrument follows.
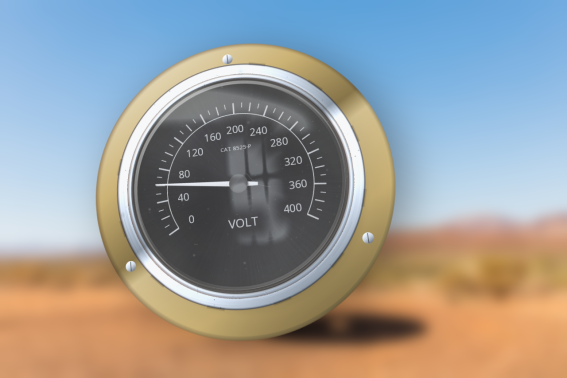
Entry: 60 V
